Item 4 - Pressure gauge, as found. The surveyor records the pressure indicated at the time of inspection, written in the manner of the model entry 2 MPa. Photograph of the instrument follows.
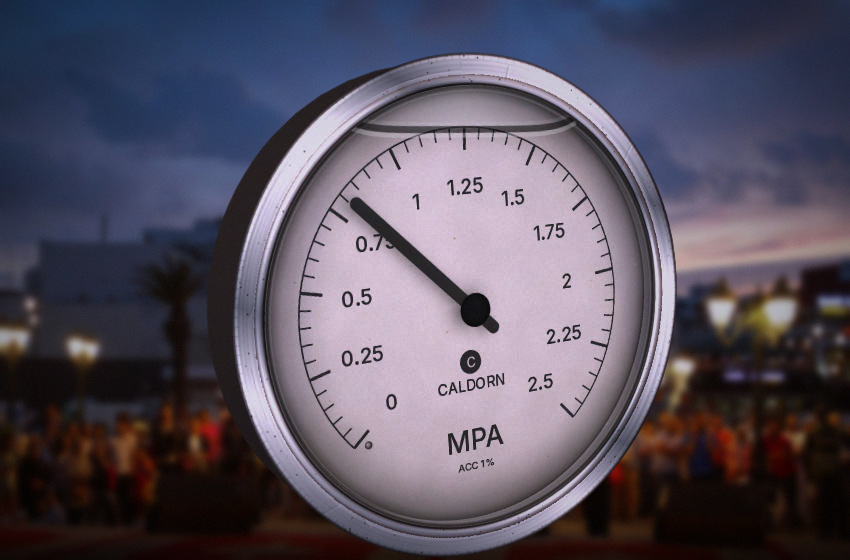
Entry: 0.8 MPa
